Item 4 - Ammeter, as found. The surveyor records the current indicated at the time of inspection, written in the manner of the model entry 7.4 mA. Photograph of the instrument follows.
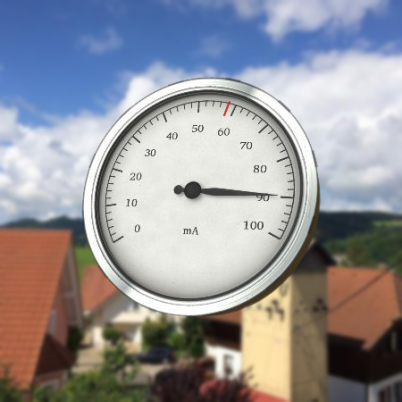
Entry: 90 mA
